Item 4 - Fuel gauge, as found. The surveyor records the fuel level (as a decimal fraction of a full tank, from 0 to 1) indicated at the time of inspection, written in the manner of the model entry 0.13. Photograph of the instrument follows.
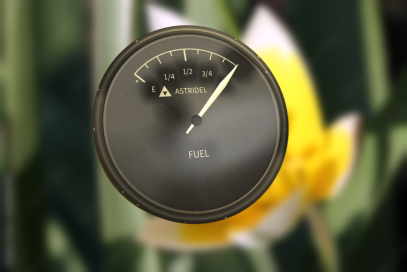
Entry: 1
